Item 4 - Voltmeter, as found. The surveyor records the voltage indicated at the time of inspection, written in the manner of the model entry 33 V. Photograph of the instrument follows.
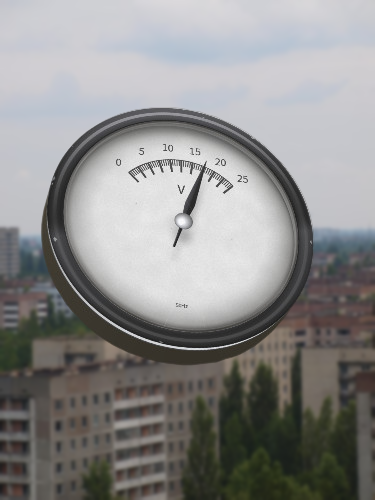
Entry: 17.5 V
